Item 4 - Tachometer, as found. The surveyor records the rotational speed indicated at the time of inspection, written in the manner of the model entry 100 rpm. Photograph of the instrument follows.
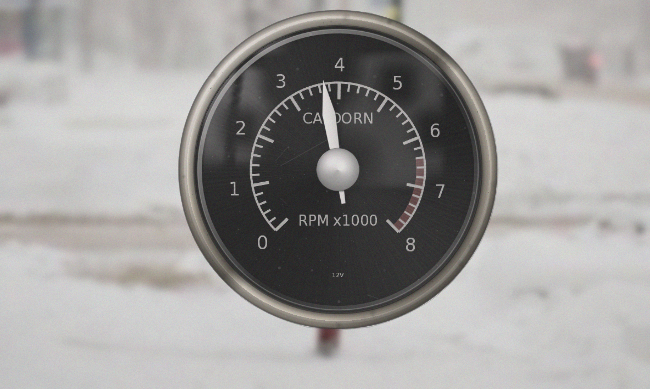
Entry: 3700 rpm
